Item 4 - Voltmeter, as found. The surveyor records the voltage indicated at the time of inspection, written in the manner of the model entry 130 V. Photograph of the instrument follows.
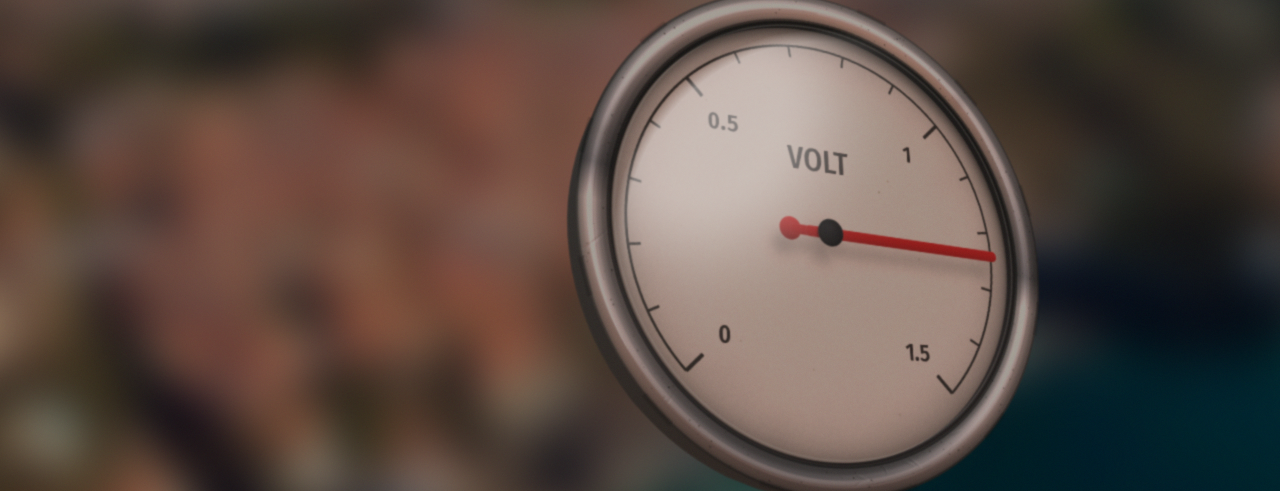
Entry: 1.25 V
